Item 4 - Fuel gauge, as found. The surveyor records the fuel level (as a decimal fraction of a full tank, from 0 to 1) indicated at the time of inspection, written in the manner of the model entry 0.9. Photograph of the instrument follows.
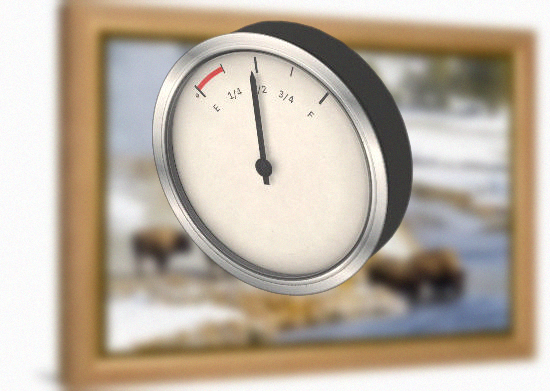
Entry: 0.5
